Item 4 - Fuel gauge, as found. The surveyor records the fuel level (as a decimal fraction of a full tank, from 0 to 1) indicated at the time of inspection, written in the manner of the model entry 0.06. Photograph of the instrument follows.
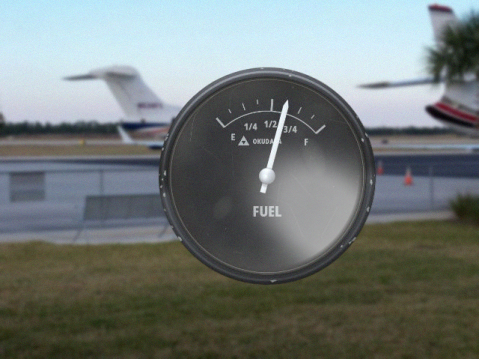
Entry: 0.625
